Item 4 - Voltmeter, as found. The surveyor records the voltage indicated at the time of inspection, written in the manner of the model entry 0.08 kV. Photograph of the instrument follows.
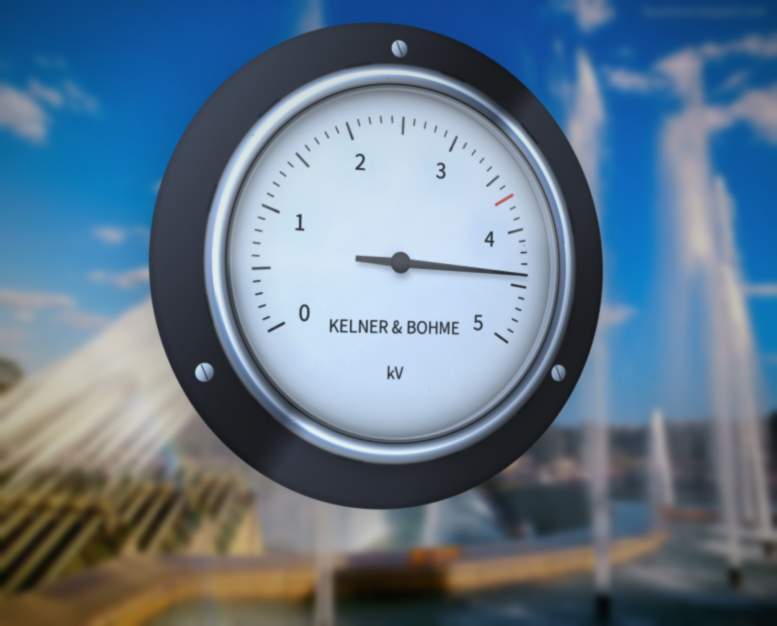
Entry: 4.4 kV
